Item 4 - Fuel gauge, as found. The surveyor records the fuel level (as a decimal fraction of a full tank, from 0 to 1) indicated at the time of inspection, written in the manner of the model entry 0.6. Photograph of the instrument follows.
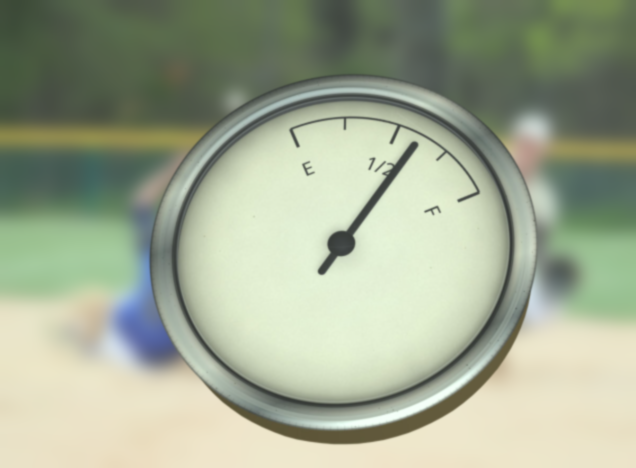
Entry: 0.625
